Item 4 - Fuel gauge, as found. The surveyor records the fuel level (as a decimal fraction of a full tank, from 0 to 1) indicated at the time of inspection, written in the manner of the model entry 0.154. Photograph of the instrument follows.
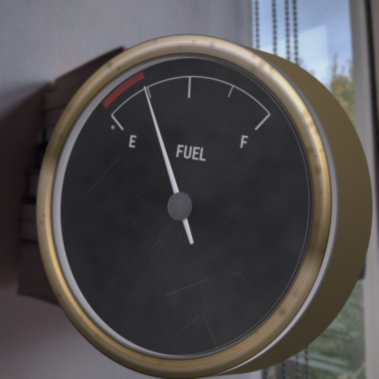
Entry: 0.25
